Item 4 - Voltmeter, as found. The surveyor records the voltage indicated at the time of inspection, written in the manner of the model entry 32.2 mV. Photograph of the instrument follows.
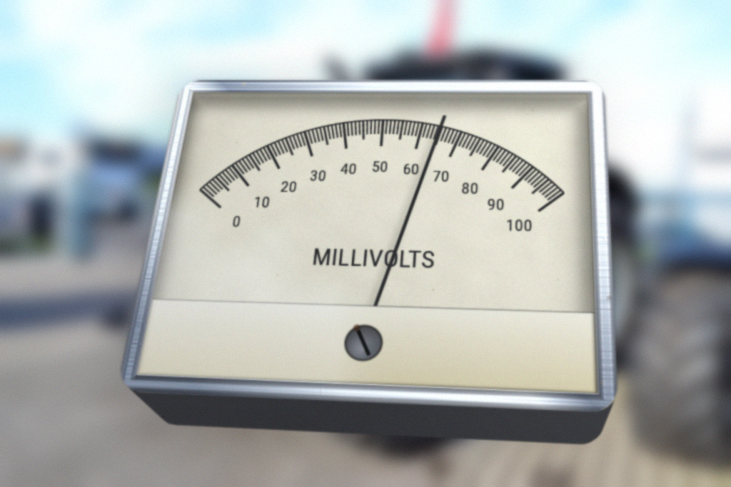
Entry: 65 mV
